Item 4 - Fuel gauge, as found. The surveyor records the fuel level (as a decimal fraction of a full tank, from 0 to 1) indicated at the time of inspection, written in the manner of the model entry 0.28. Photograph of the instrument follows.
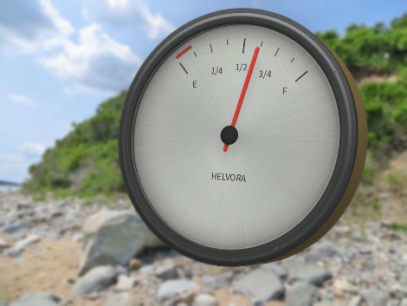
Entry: 0.625
